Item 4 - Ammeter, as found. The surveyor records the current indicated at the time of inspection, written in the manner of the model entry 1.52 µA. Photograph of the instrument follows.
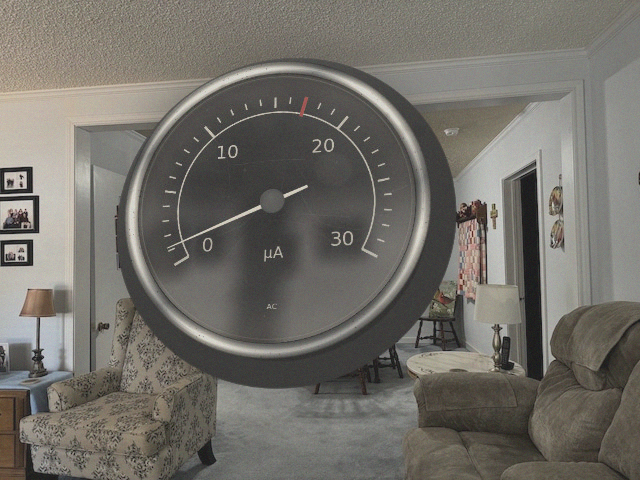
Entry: 1 µA
